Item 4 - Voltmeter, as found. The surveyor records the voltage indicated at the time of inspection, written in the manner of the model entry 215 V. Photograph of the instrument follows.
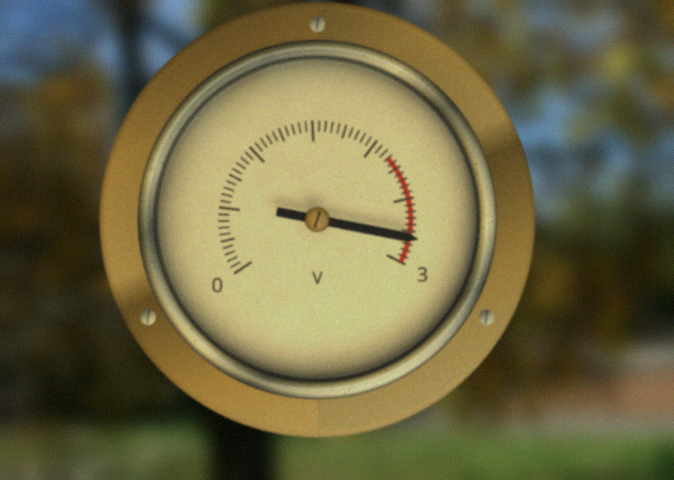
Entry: 2.8 V
